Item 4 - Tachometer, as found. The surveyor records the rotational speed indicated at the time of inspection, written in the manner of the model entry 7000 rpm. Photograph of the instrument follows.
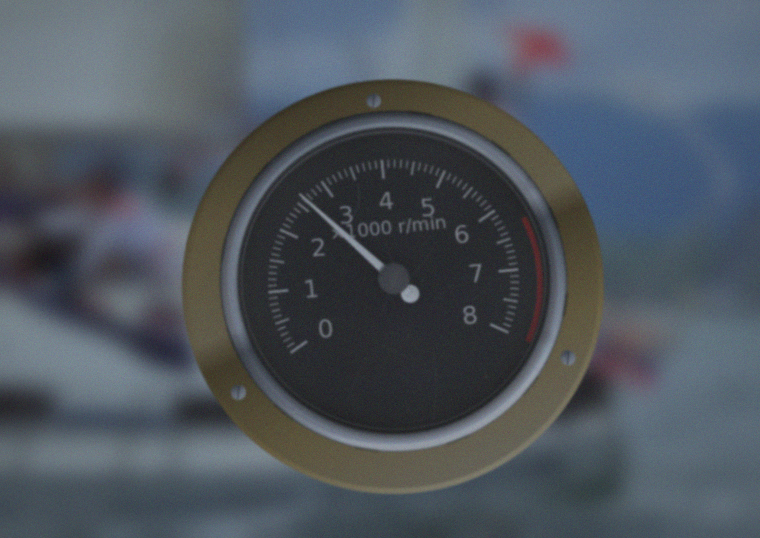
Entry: 2600 rpm
